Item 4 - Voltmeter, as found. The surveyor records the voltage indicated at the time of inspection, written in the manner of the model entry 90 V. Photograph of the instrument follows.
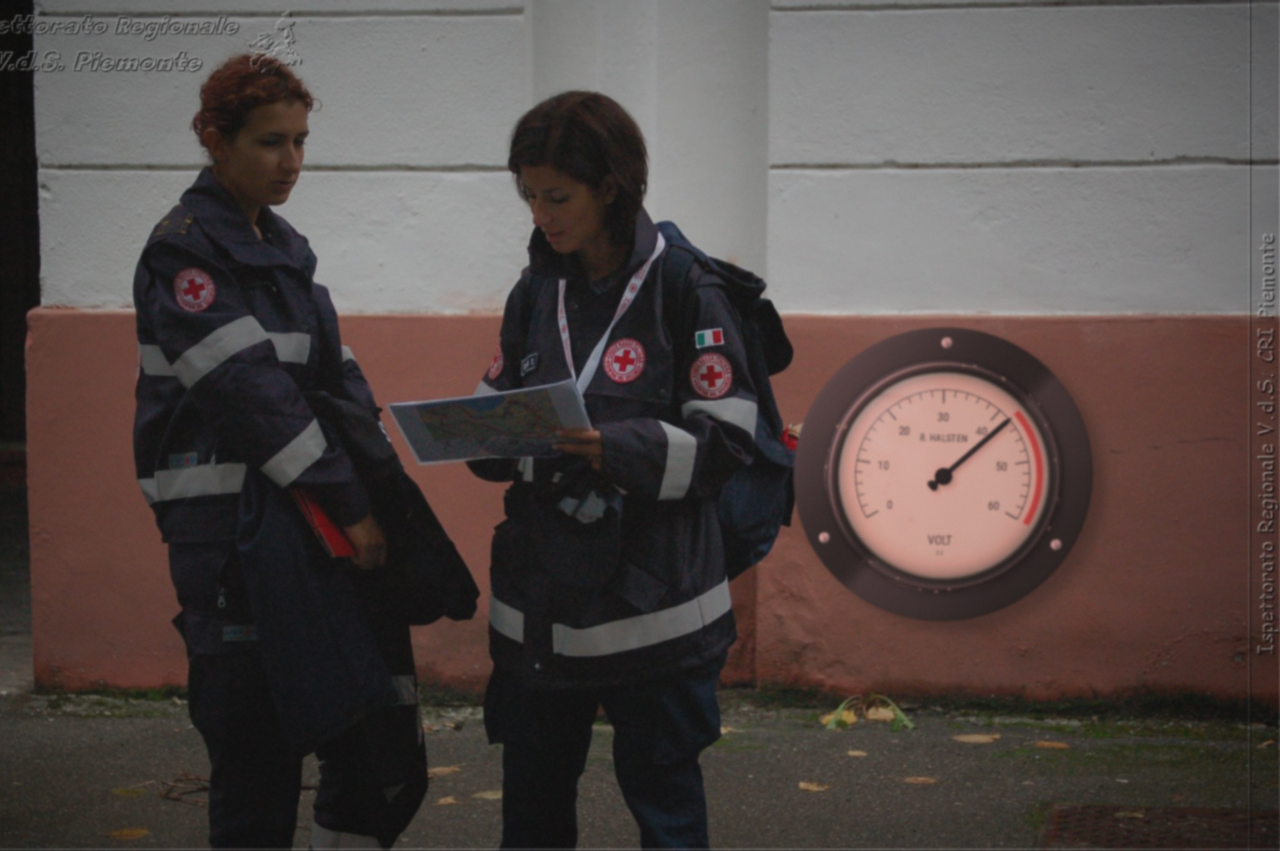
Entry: 42 V
